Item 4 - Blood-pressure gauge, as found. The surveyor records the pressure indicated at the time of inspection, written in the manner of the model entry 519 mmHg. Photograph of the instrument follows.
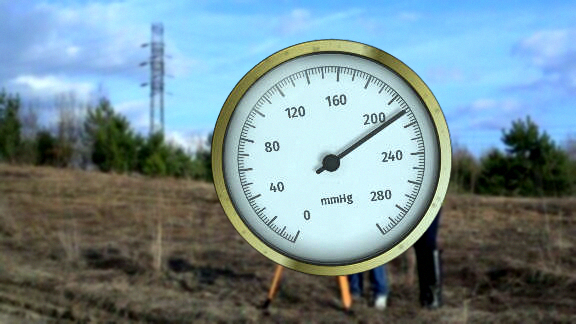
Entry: 210 mmHg
